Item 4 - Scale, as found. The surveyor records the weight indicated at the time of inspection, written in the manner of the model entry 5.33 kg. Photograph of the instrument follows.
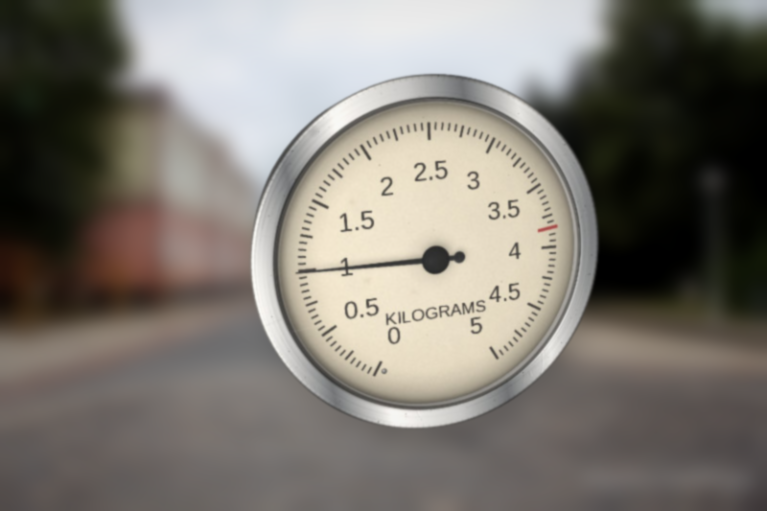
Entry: 1 kg
